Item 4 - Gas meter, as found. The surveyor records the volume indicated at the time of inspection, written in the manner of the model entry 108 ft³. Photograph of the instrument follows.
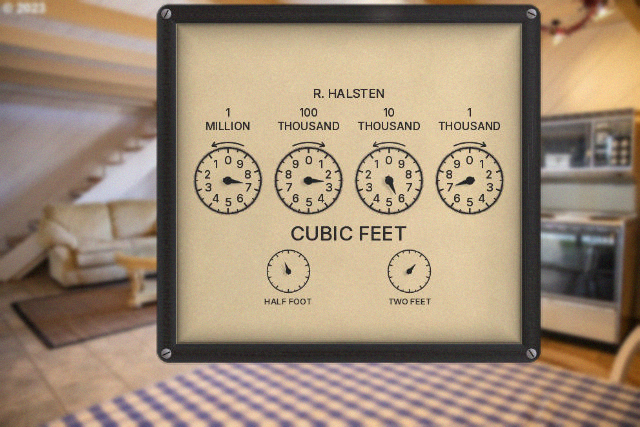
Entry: 725700 ft³
